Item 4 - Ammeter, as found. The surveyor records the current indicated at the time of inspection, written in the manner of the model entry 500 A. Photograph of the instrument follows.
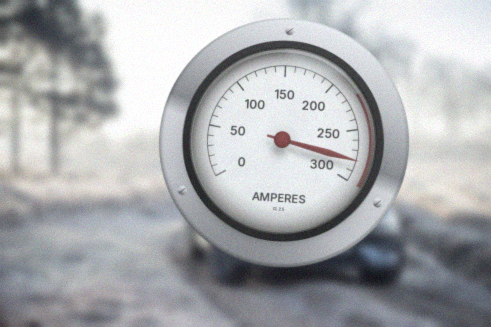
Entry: 280 A
